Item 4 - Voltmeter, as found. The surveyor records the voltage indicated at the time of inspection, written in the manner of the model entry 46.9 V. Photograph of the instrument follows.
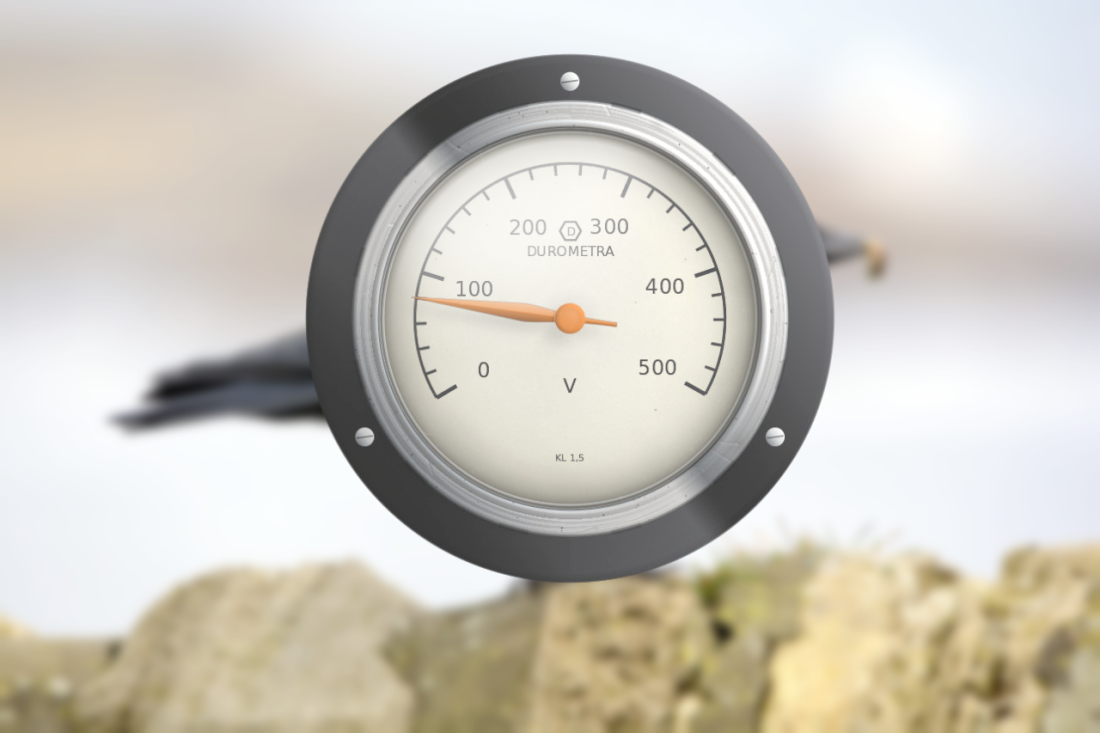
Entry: 80 V
